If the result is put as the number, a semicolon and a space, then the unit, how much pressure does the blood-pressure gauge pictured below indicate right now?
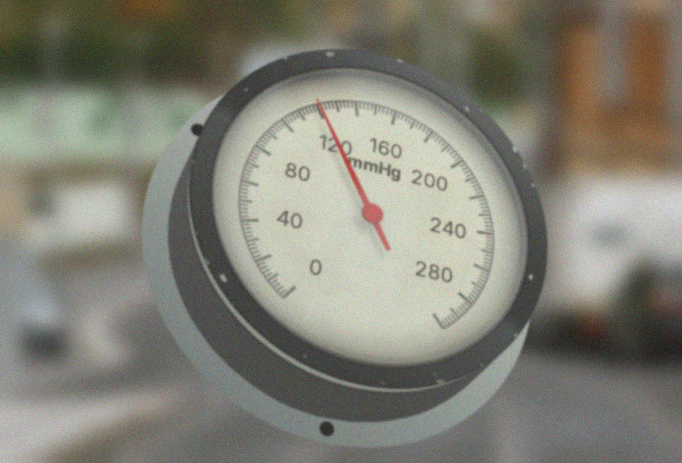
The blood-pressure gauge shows 120; mmHg
